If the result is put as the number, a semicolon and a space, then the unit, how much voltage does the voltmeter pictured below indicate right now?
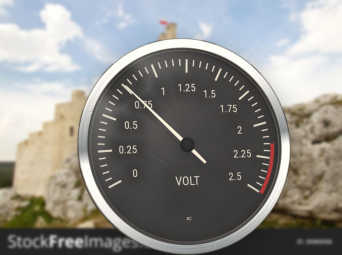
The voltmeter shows 0.75; V
